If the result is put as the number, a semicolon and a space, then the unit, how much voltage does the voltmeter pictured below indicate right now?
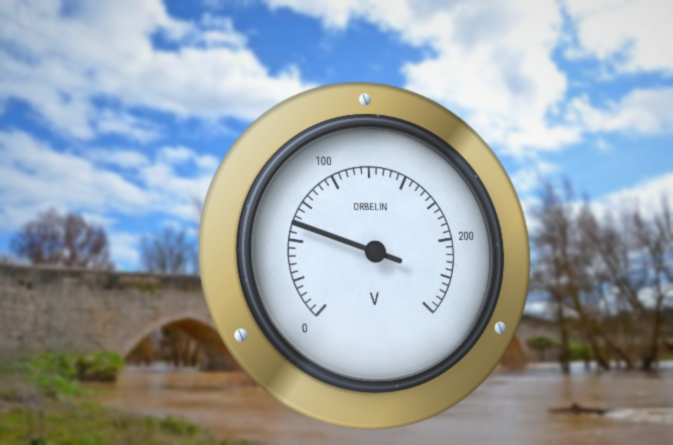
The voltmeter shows 60; V
